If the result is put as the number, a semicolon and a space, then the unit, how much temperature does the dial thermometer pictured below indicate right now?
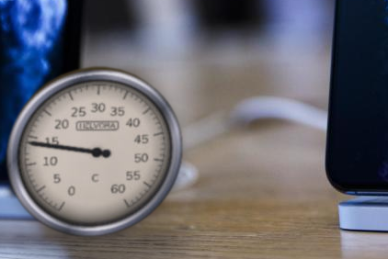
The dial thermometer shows 14; °C
